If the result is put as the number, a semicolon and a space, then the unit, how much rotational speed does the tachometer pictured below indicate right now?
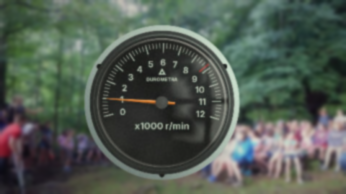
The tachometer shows 1000; rpm
